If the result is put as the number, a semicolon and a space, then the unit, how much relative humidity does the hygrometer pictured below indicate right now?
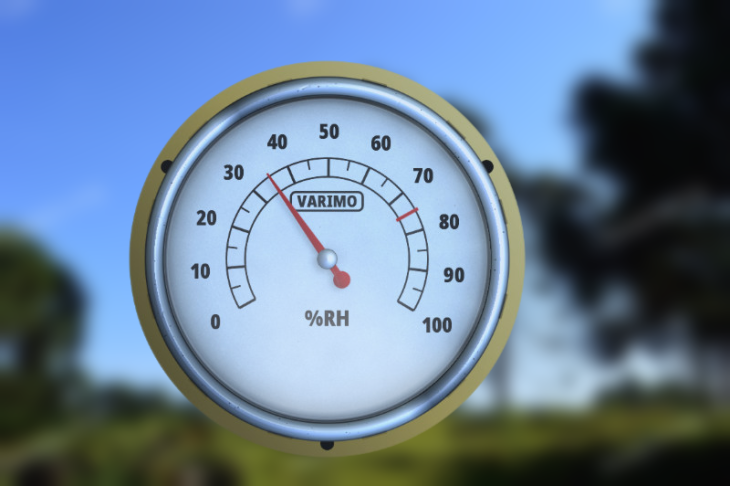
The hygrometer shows 35; %
